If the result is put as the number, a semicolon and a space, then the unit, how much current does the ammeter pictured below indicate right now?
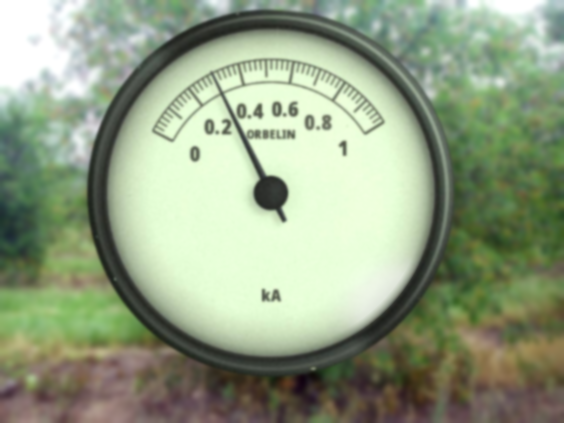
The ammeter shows 0.3; kA
